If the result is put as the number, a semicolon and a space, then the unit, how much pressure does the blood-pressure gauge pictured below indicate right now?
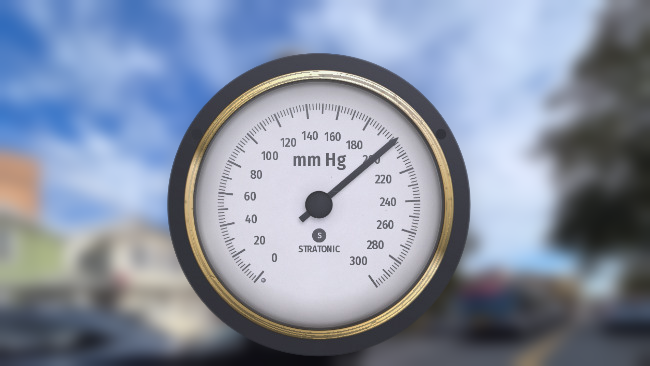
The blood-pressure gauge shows 200; mmHg
